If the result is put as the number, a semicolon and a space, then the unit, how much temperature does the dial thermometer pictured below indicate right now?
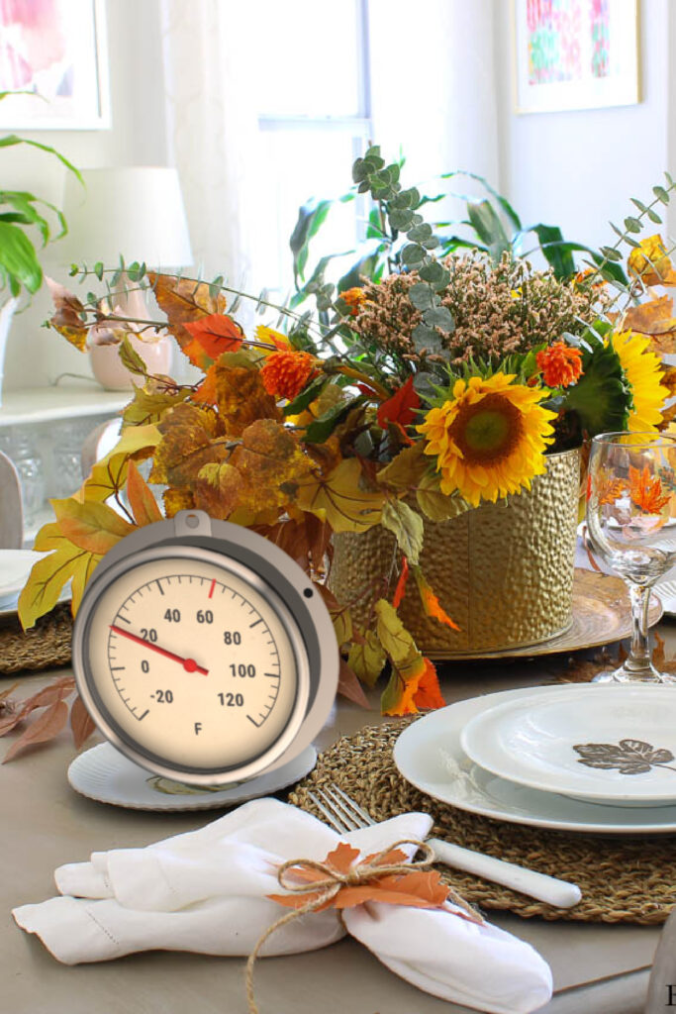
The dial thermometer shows 16; °F
